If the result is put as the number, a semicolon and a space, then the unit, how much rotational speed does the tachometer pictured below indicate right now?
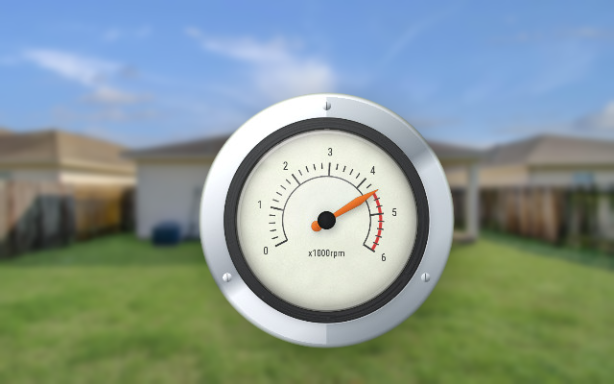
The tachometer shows 4400; rpm
